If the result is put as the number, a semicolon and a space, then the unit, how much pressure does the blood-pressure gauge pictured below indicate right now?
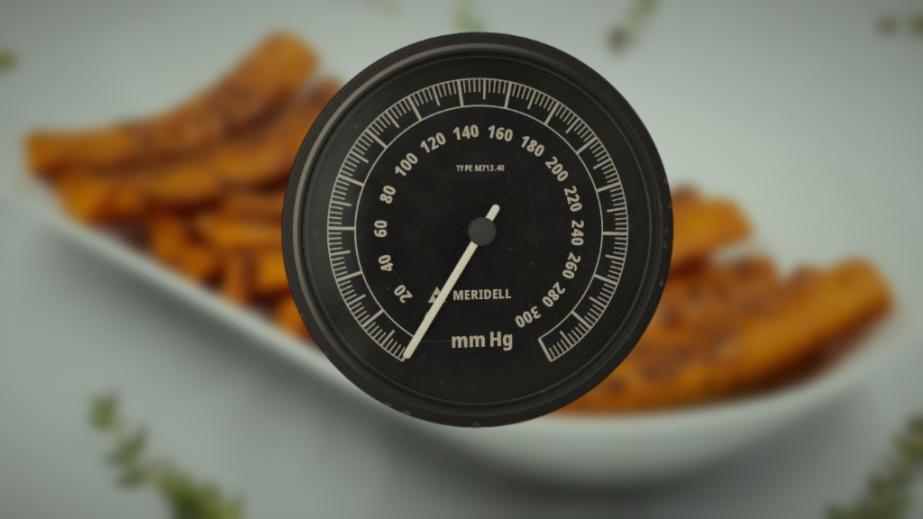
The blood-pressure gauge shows 0; mmHg
